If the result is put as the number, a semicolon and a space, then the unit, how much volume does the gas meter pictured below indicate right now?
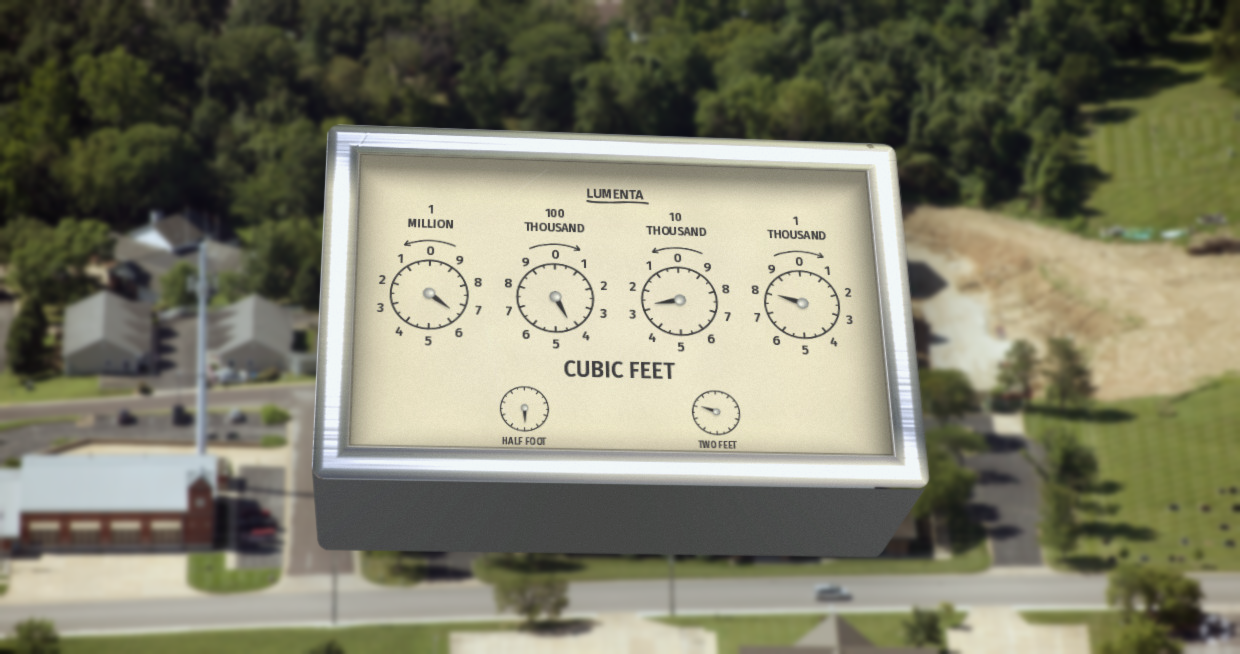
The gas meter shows 642800; ft³
